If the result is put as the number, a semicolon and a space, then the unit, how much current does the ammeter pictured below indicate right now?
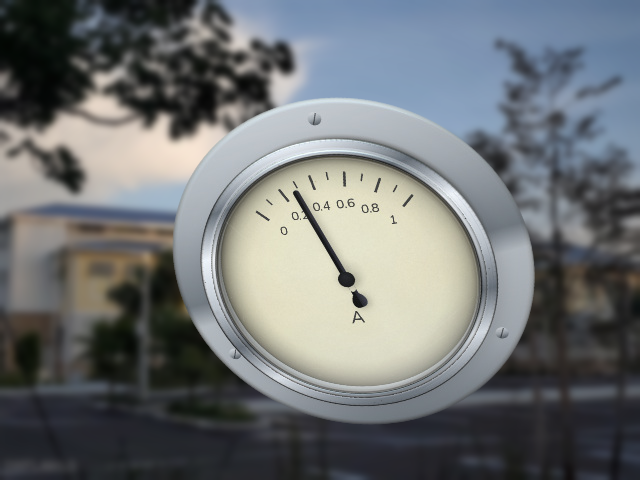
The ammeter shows 0.3; A
